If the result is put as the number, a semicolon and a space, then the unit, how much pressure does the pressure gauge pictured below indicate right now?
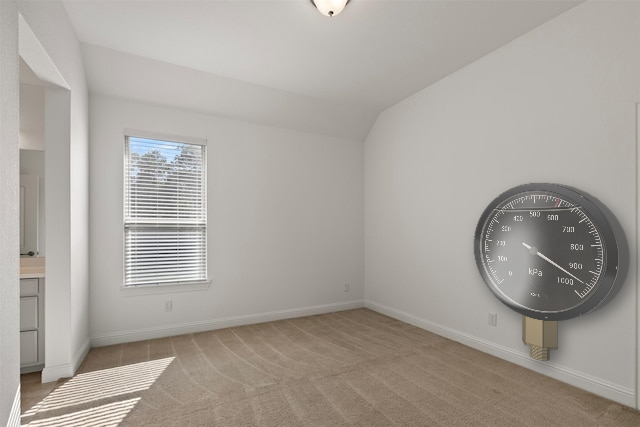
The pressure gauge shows 950; kPa
